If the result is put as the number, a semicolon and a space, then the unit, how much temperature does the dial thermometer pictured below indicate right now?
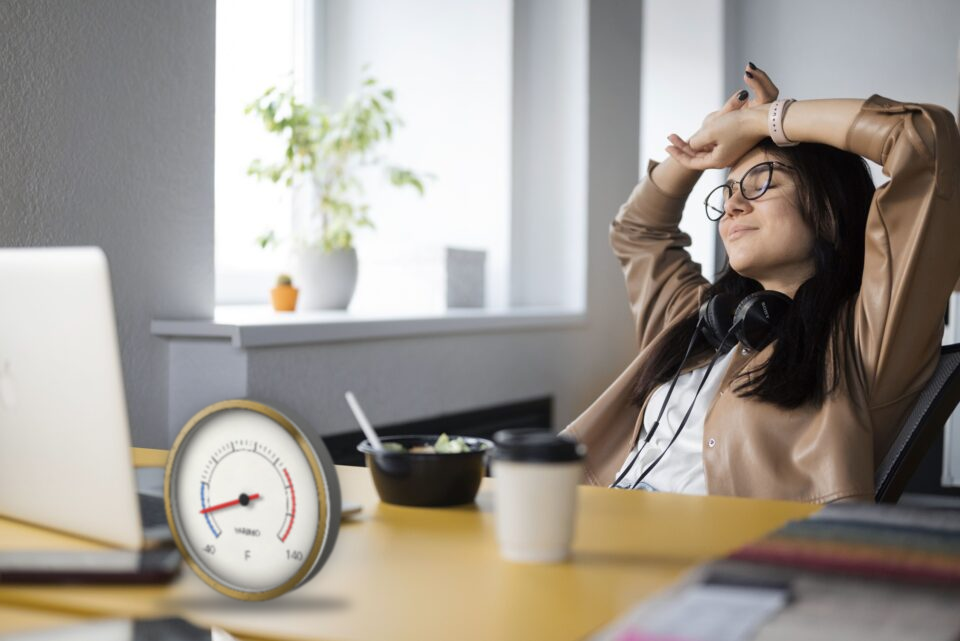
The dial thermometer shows -20; °F
